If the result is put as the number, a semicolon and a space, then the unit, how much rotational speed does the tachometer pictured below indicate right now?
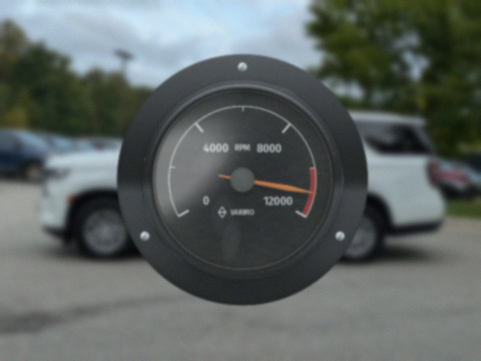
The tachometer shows 11000; rpm
